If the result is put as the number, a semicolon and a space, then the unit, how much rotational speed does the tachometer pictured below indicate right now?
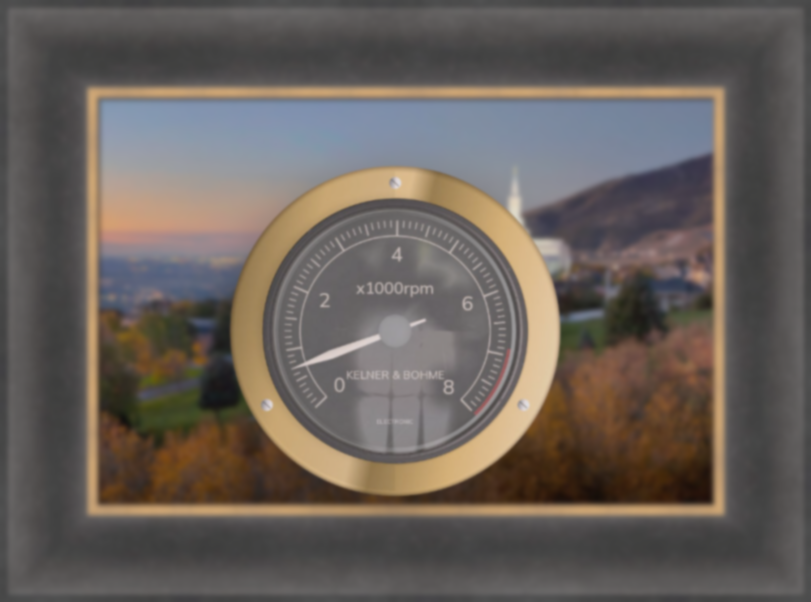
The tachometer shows 700; rpm
